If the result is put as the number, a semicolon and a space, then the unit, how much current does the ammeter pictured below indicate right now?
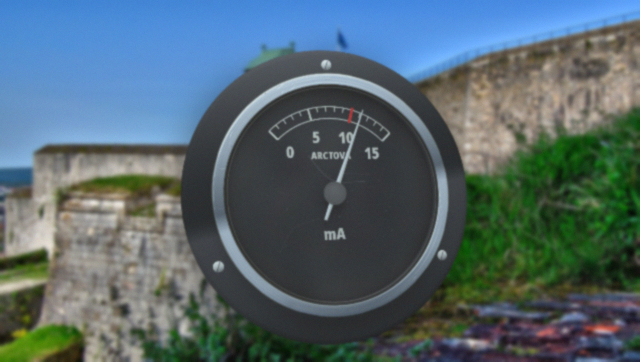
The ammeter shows 11; mA
